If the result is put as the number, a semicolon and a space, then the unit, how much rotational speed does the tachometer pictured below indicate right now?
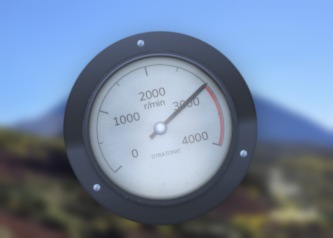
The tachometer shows 3000; rpm
